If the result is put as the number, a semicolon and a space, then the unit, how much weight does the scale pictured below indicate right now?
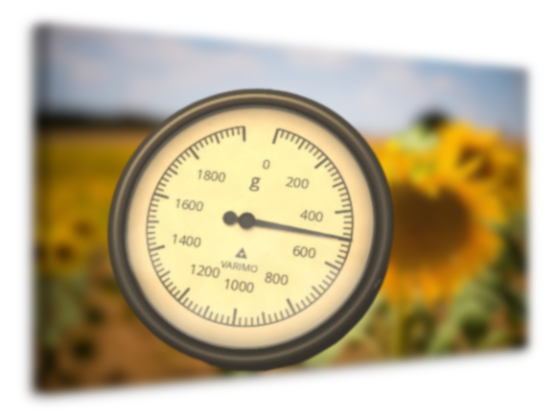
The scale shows 500; g
